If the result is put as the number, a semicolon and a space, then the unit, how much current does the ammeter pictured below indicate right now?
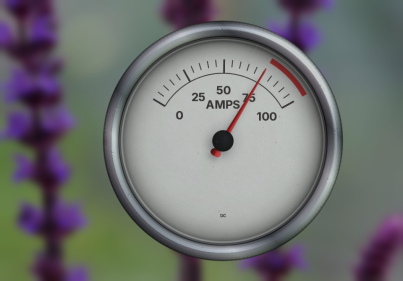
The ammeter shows 75; A
